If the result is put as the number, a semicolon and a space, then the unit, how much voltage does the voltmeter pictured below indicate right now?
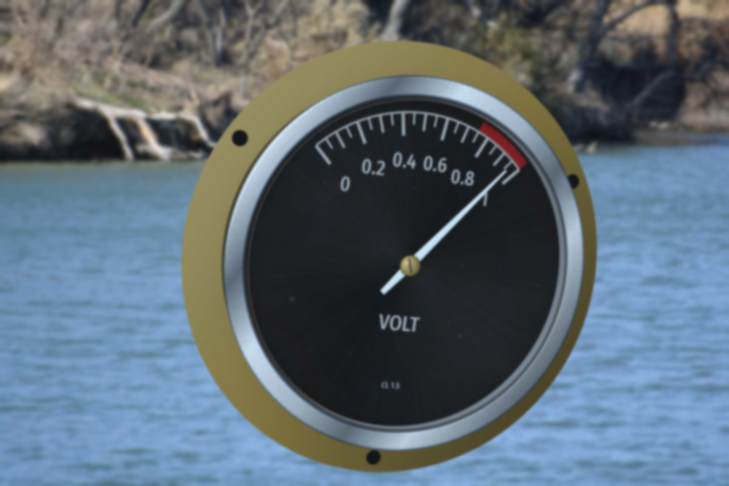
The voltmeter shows 0.95; V
